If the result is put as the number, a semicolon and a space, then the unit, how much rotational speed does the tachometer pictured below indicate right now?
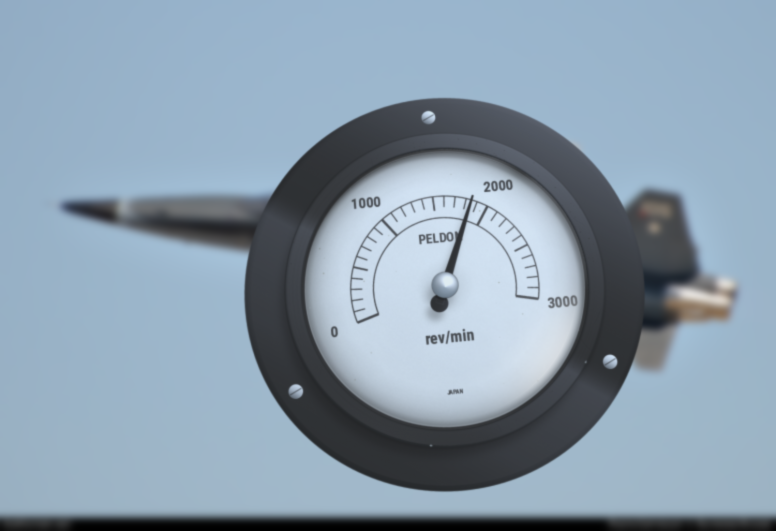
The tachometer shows 1850; rpm
